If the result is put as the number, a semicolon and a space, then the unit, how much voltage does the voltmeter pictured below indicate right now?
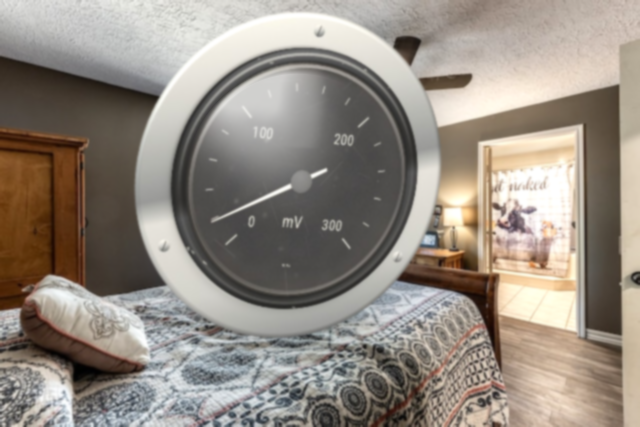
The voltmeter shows 20; mV
